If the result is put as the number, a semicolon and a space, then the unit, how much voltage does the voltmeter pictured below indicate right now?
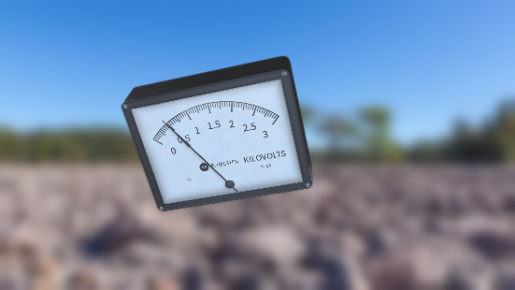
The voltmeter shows 0.5; kV
